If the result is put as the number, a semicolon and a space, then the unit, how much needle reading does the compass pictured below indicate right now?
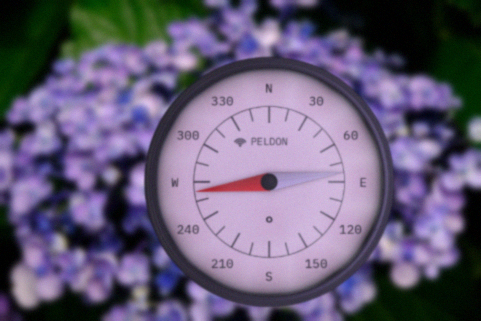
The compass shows 262.5; °
